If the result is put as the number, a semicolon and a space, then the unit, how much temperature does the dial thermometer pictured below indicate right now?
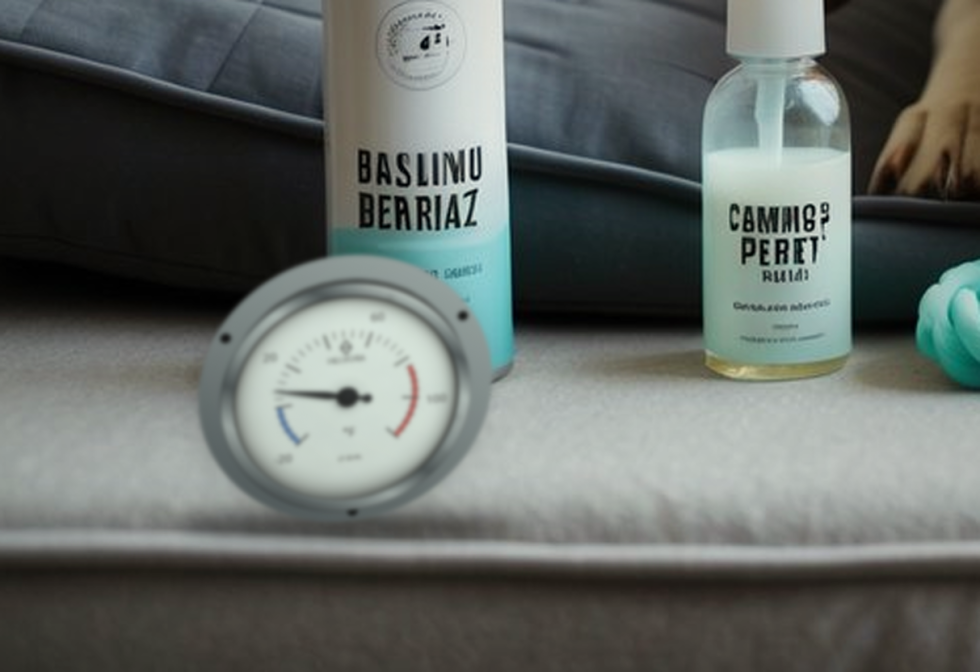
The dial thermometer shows 8; °F
